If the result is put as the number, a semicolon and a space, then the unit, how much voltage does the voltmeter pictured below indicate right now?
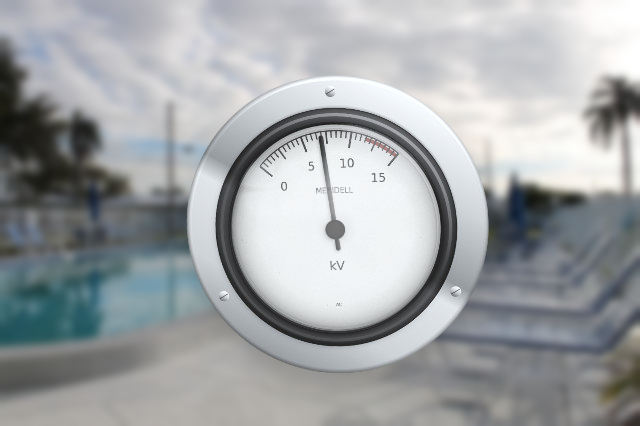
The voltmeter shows 7; kV
